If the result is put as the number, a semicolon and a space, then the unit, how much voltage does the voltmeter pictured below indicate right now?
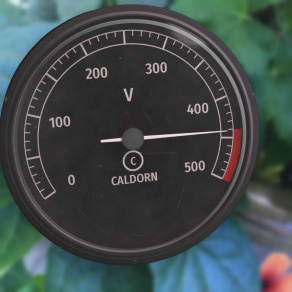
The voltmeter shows 440; V
